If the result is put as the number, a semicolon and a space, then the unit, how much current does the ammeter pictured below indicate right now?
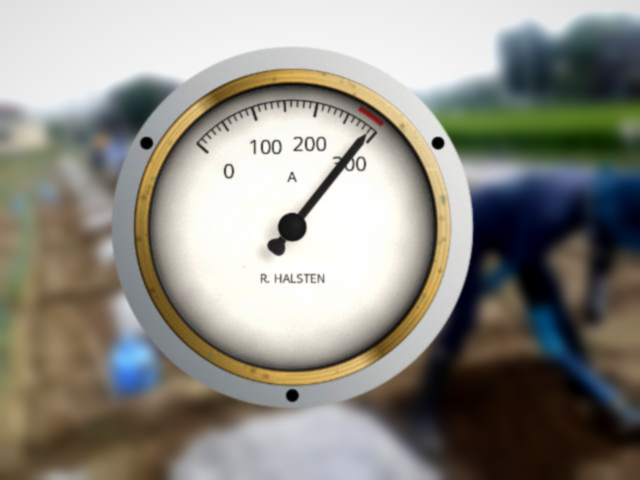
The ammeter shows 290; A
